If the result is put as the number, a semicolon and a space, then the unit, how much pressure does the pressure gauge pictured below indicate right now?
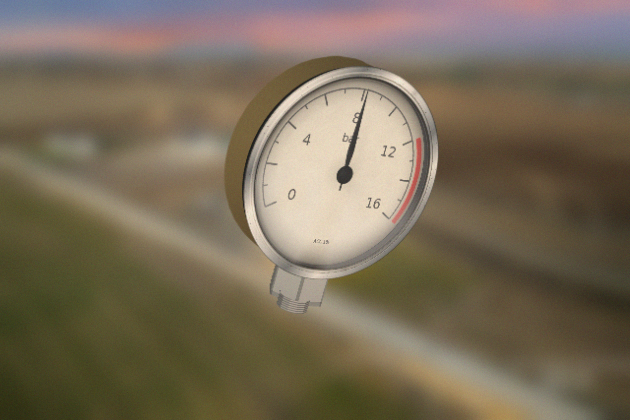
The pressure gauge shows 8; bar
